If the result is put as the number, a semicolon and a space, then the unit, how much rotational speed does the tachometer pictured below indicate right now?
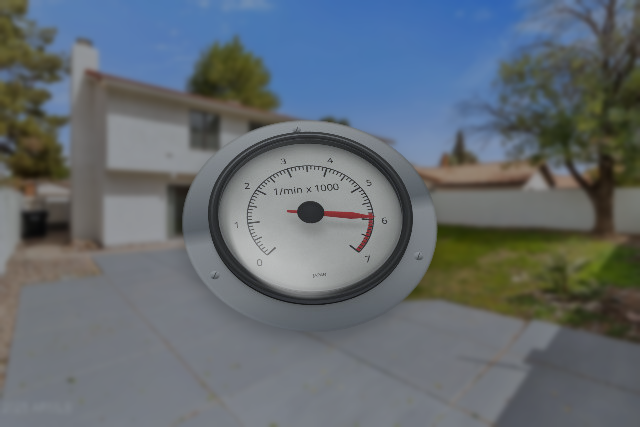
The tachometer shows 6000; rpm
